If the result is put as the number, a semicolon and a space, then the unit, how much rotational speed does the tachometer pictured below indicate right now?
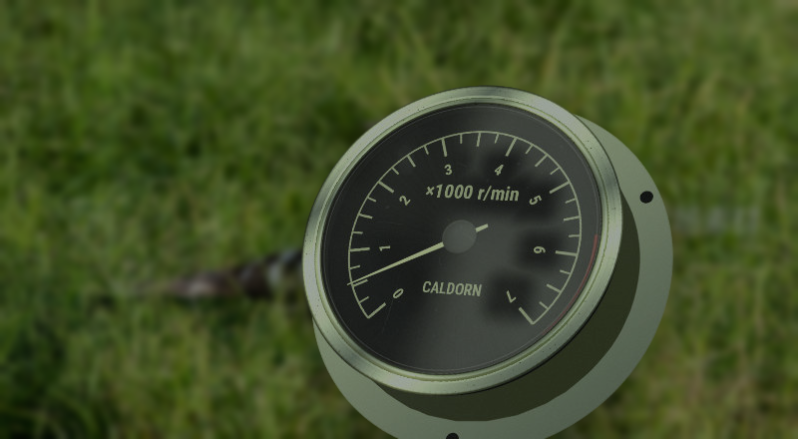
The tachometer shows 500; rpm
